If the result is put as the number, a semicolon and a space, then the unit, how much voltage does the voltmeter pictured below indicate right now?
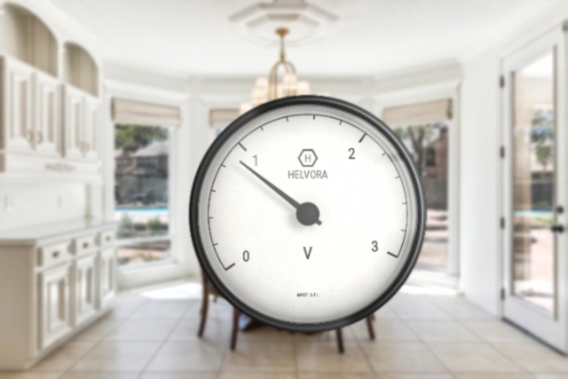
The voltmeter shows 0.9; V
